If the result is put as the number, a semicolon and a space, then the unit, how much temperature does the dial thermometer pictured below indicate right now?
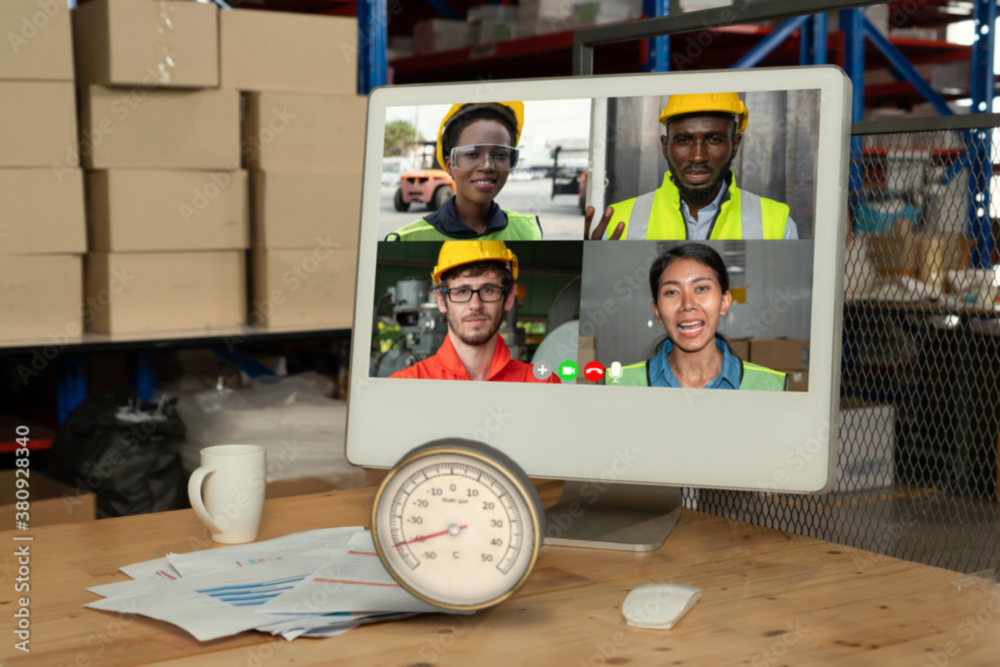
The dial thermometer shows -40; °C
